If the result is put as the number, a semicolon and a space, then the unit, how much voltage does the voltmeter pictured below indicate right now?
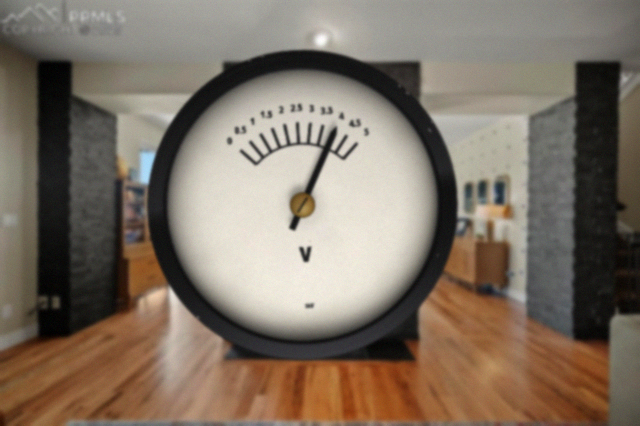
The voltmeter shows 4; V
